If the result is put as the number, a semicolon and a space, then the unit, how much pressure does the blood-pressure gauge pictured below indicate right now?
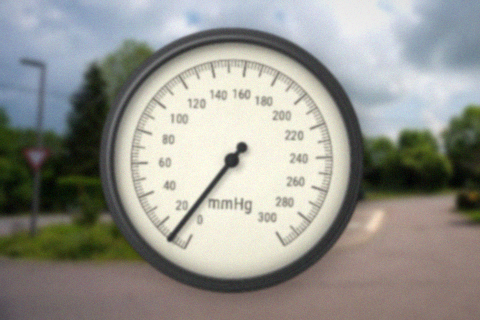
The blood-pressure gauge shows 10; mmHg
